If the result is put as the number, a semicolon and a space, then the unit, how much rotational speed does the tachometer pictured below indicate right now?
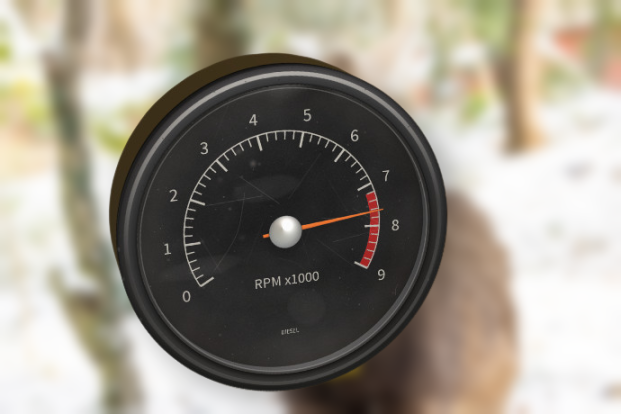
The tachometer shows 7600; rpm
